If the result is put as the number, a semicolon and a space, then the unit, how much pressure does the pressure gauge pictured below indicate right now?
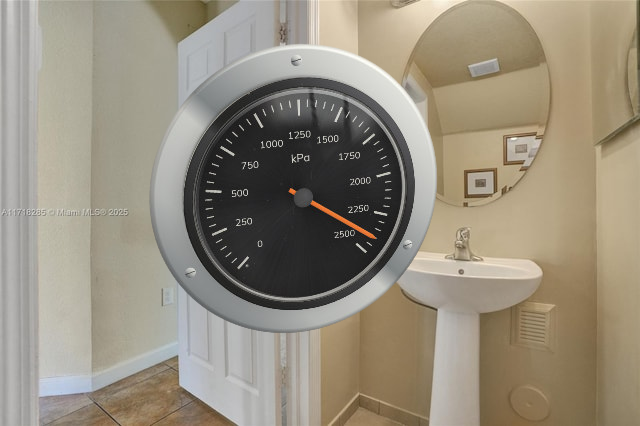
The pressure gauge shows 2400; kPa
